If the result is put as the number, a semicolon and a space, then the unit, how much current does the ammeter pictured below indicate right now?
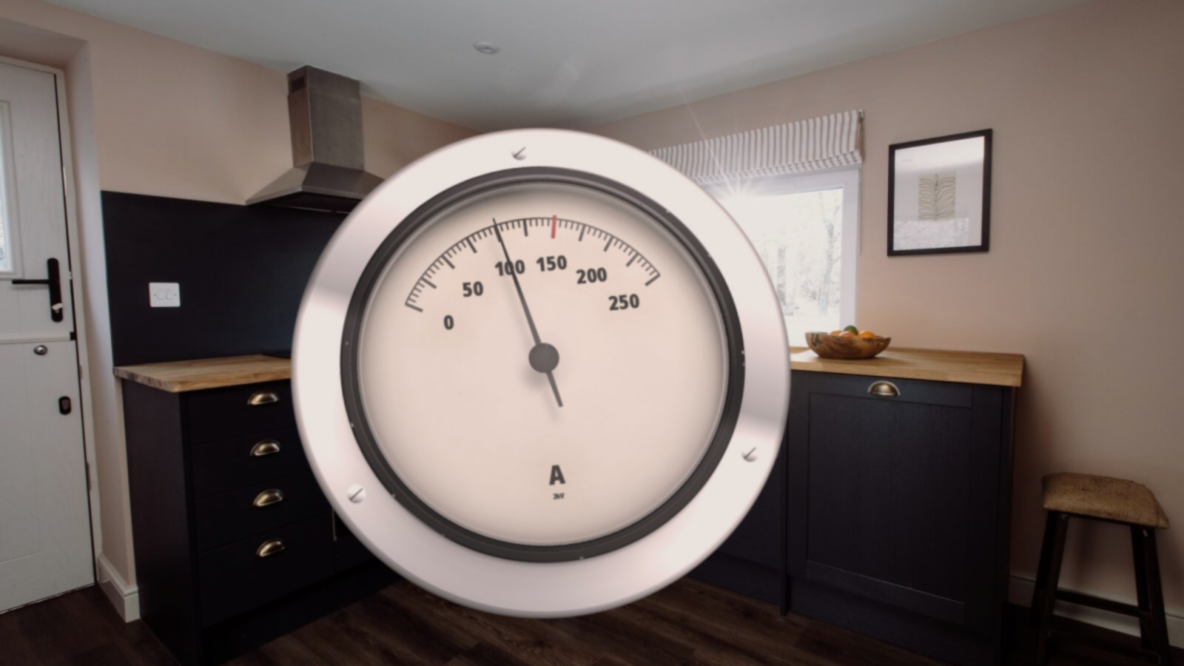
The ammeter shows 100; A
